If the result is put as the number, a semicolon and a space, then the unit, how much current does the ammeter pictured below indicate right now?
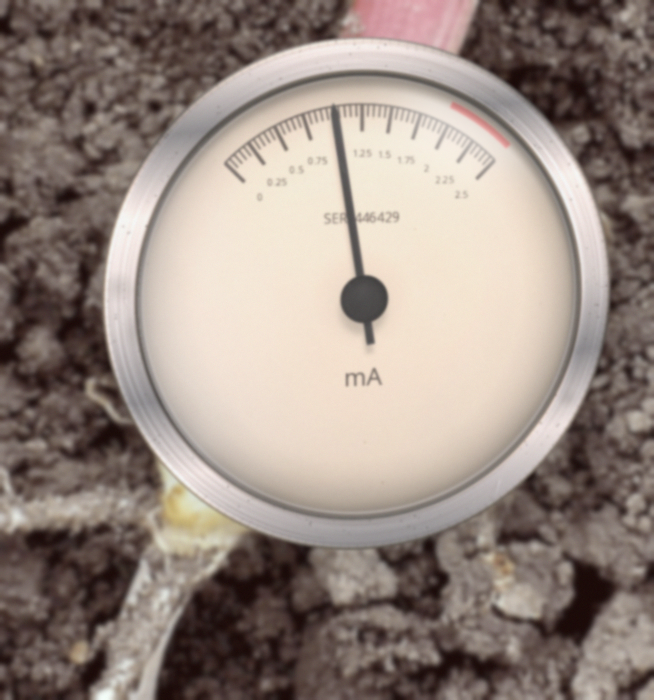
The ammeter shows 1; mA
